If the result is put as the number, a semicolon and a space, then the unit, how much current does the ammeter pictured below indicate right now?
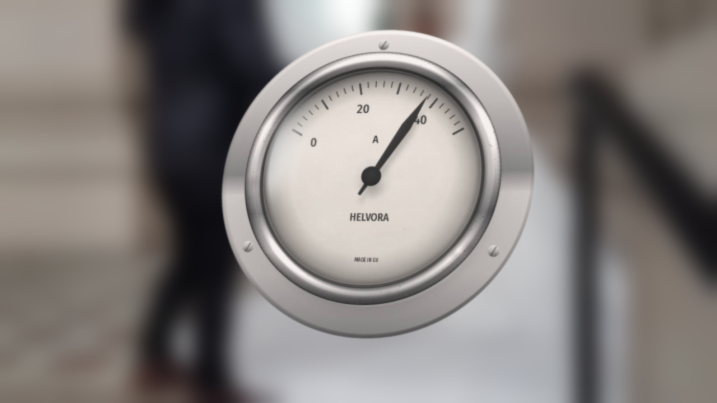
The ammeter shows 38; A
